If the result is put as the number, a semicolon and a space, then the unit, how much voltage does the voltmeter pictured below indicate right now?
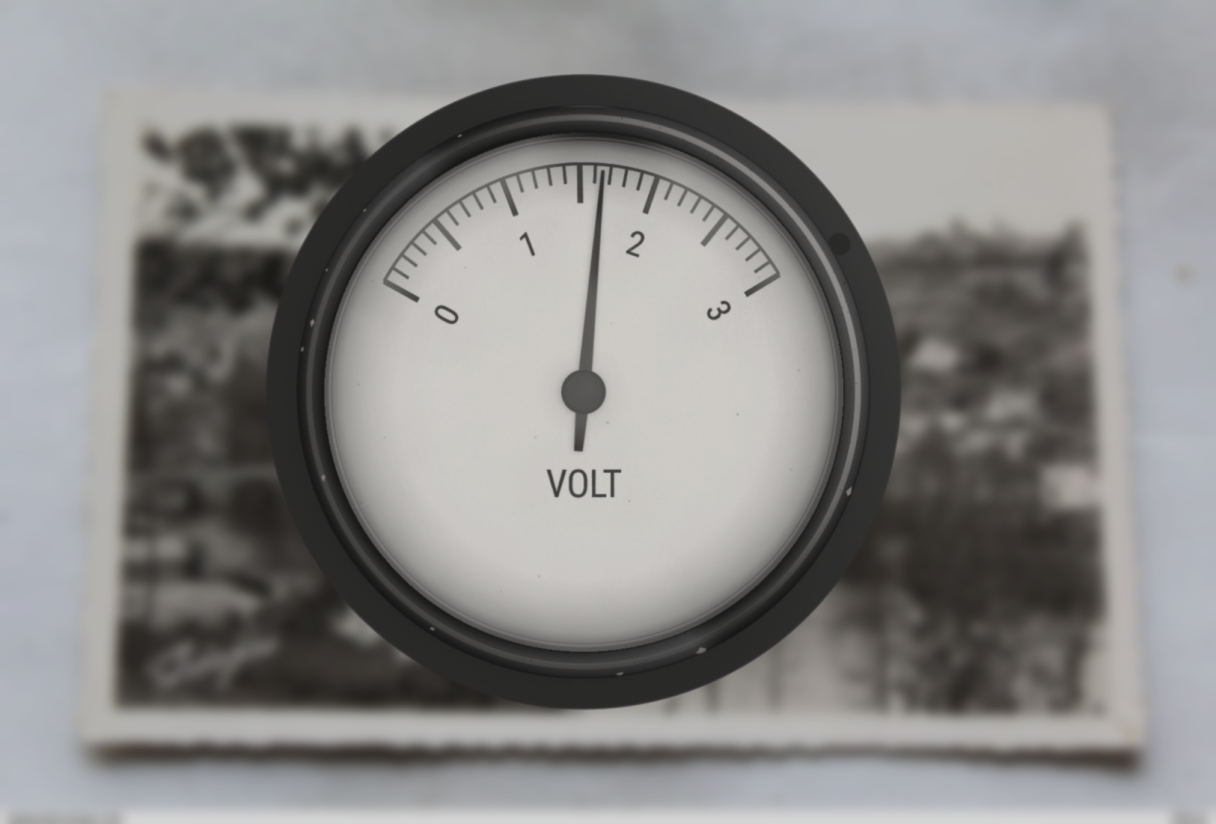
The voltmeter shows 1.65; V
